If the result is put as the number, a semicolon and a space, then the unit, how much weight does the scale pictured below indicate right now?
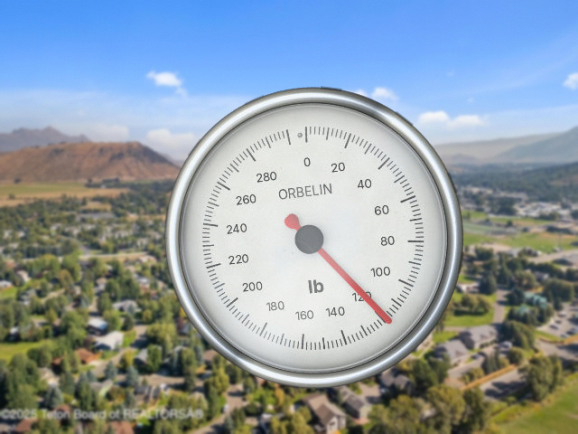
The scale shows 118; lb
